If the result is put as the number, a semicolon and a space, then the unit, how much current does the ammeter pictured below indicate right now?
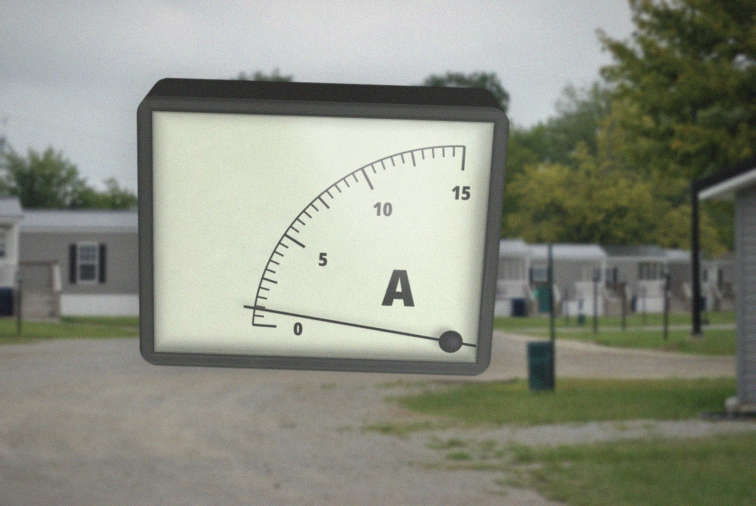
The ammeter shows 1; A
